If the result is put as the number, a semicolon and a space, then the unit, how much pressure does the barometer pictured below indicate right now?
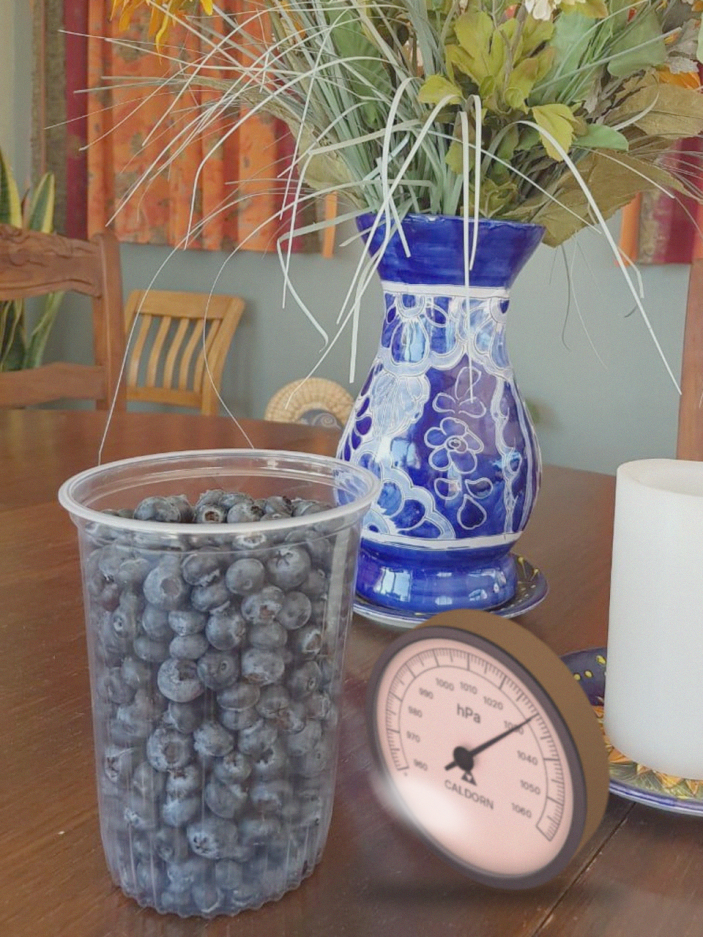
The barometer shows 1030; hPa
